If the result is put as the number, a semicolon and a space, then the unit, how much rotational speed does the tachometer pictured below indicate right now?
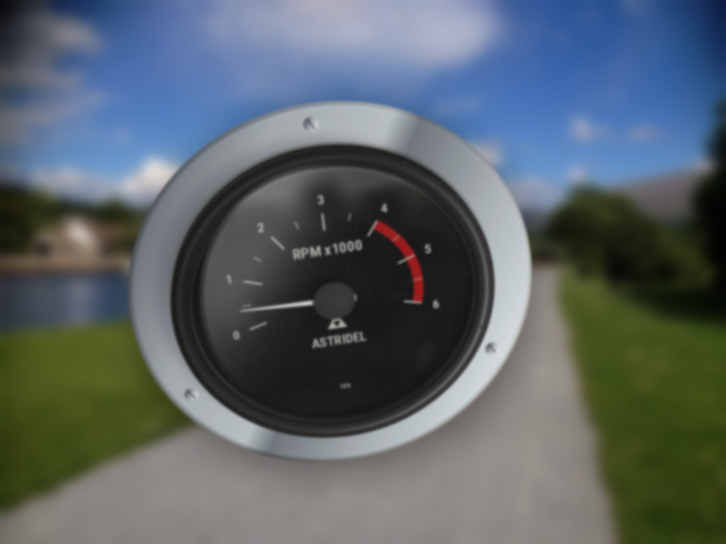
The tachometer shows 500; rpm
